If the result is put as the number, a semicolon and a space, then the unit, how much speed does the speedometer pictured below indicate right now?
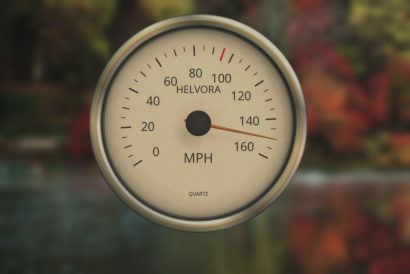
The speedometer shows 150; mph
